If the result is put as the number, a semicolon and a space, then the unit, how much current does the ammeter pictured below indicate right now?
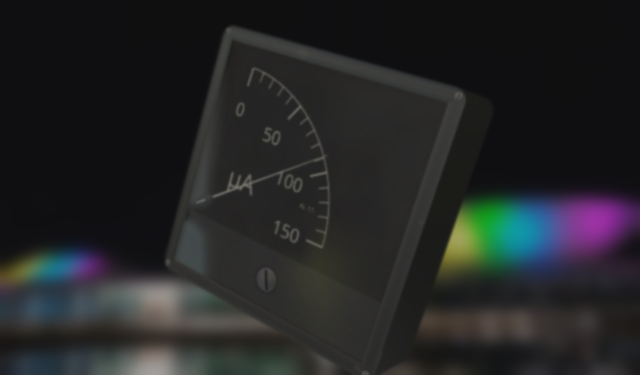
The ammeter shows 90; µA
